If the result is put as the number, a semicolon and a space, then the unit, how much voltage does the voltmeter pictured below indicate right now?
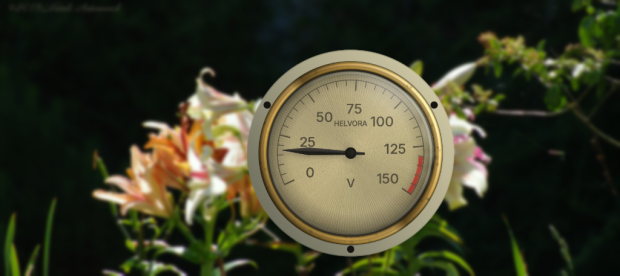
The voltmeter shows 17.5; V
